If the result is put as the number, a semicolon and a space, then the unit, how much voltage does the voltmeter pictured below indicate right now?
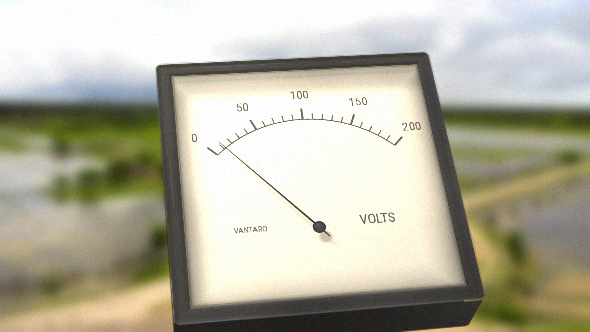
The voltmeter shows 10; V
